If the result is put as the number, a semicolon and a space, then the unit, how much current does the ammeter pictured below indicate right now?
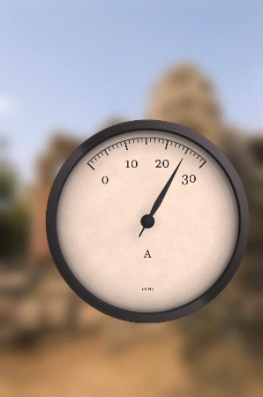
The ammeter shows 25; A
